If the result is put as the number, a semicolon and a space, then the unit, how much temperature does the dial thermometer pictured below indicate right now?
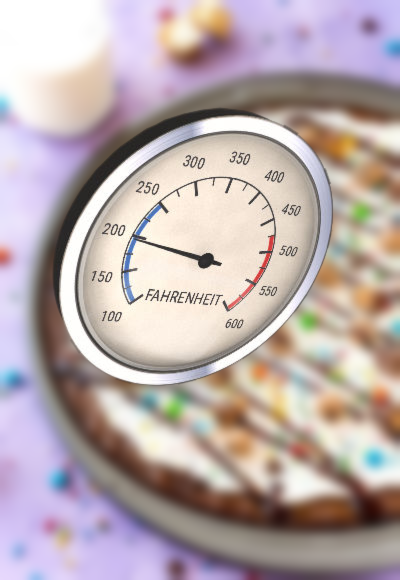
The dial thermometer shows 200; °F
